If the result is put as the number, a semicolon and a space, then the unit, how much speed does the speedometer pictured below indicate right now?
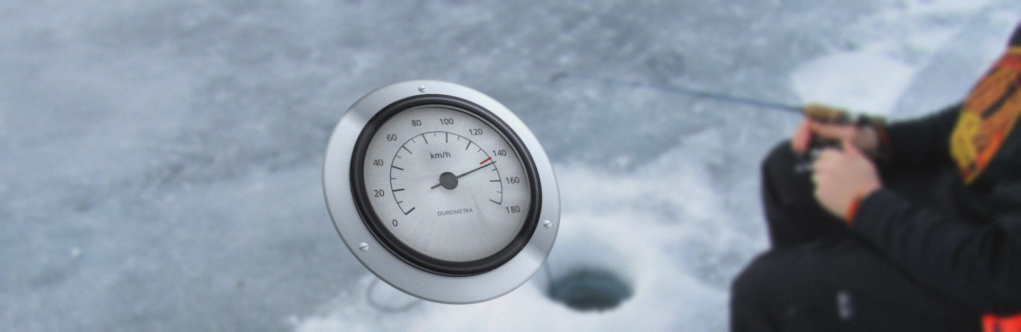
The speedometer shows 145; km/h
